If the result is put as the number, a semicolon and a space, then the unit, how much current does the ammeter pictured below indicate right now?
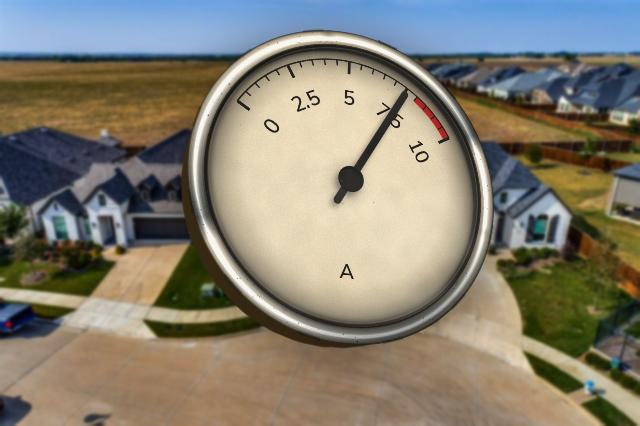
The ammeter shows 7.5; A
